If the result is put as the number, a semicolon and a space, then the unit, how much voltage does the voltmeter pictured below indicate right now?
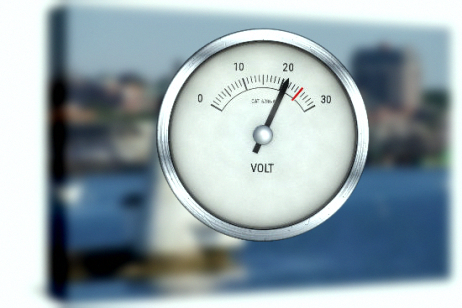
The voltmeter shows 21; V
